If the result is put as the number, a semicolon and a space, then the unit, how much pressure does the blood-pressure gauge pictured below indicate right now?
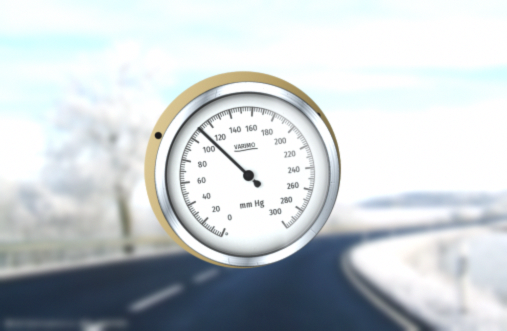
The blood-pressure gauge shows 110; mmHg
